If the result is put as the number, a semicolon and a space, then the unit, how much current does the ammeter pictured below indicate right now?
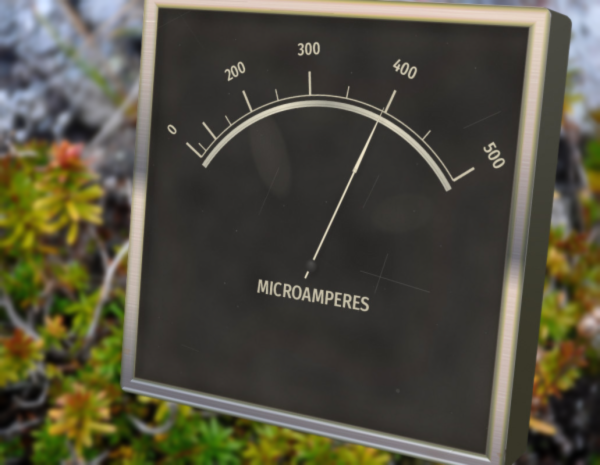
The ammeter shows 400; µA
